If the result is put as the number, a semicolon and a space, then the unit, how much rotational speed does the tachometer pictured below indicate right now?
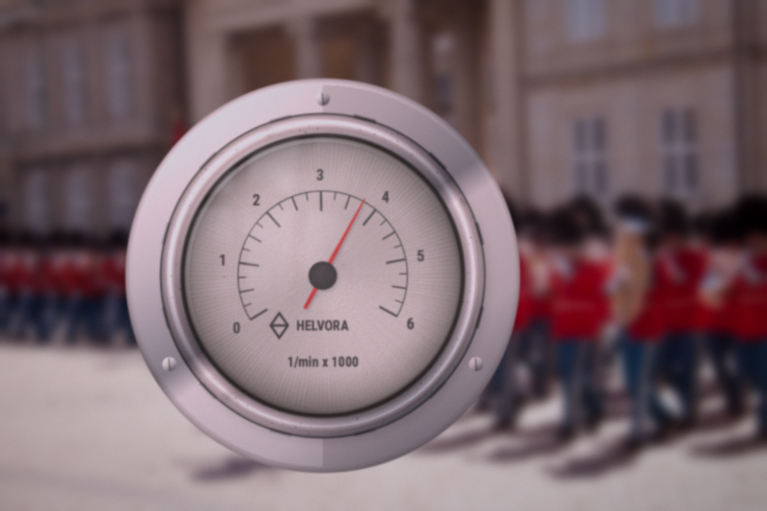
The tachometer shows 3750; rpm
